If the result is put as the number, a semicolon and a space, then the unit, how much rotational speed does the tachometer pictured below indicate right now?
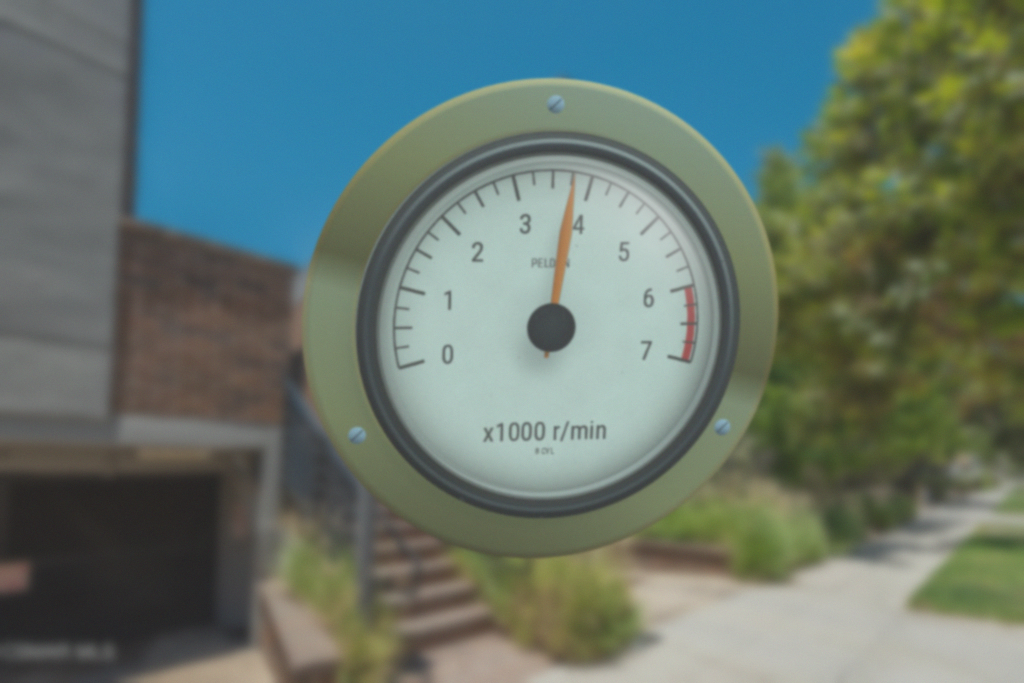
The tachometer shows 3750; rpm
